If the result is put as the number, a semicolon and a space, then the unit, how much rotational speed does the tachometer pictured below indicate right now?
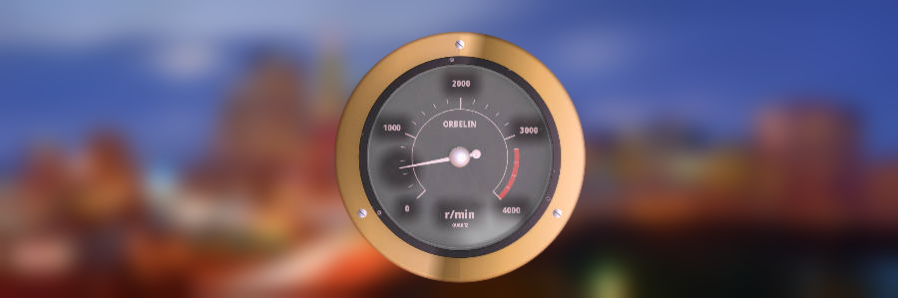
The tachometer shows 500; rpm
